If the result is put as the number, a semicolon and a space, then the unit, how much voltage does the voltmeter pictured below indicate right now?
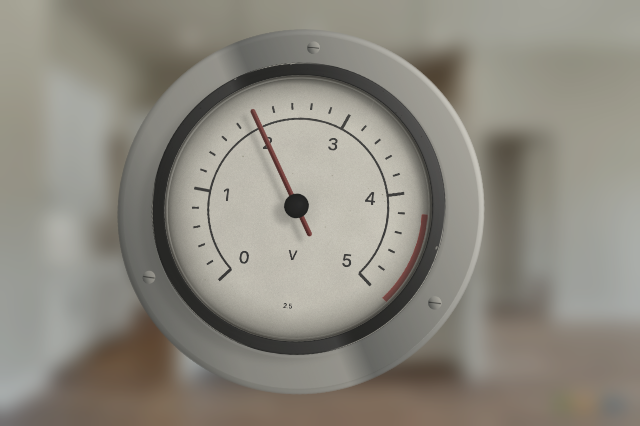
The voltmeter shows 2; V
